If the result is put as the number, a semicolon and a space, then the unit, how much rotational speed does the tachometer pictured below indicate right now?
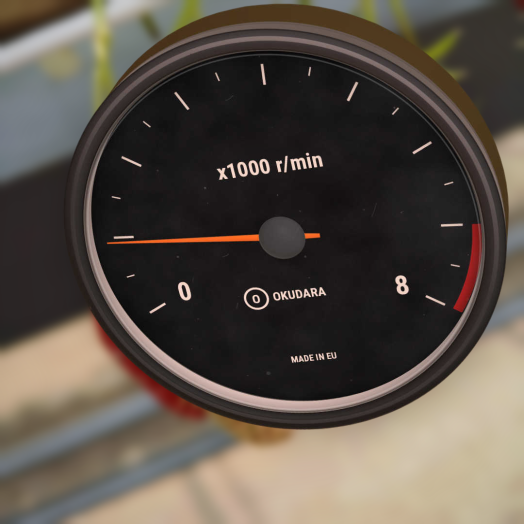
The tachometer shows 1000; rpm
